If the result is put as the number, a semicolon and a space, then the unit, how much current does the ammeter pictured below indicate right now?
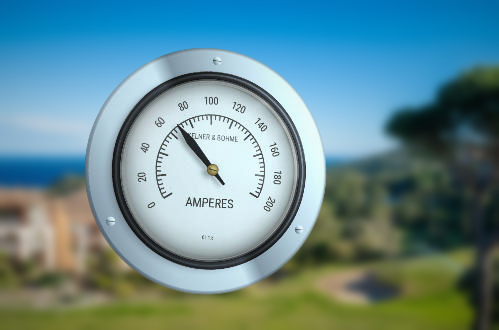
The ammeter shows 68; A
